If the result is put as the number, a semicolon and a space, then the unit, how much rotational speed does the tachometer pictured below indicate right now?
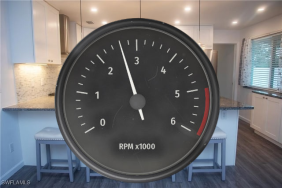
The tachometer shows 2600; rpm
